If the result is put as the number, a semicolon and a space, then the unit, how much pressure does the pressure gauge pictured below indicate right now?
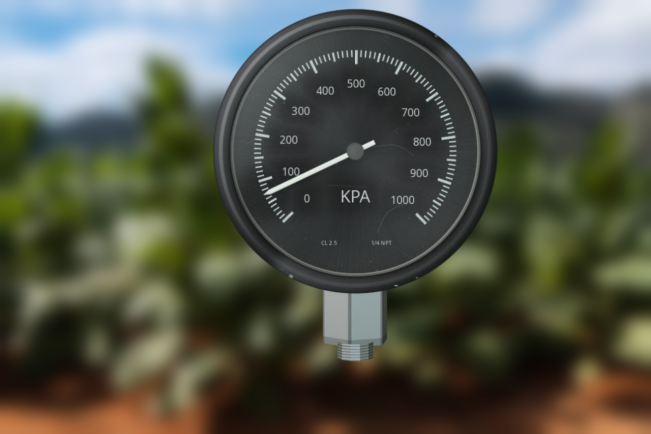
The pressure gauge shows 70; kPa
